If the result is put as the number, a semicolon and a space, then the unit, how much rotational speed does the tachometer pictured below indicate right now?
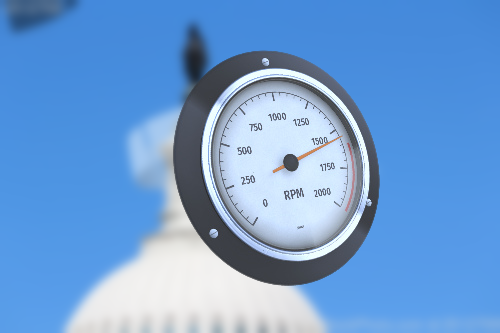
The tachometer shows 1550; rpm
